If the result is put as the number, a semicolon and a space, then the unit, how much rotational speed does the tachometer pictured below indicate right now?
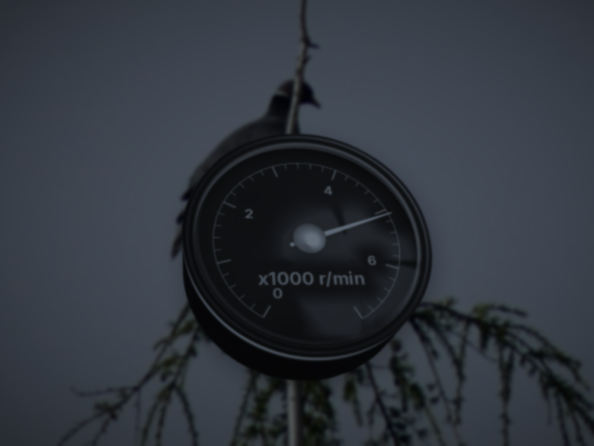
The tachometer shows 5100; rpm
